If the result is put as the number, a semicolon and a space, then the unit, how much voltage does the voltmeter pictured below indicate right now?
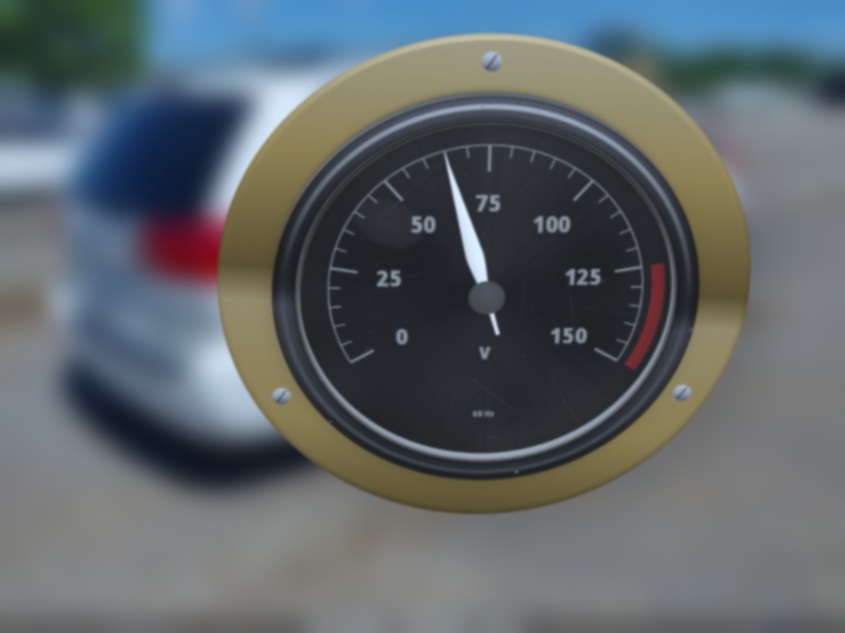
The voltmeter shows 65; V
